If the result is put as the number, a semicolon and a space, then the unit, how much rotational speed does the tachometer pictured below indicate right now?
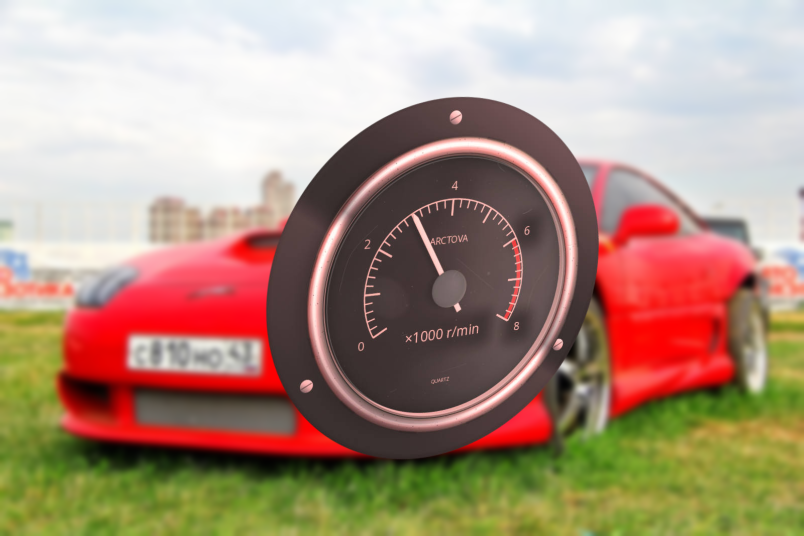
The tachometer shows 3000; rpm
